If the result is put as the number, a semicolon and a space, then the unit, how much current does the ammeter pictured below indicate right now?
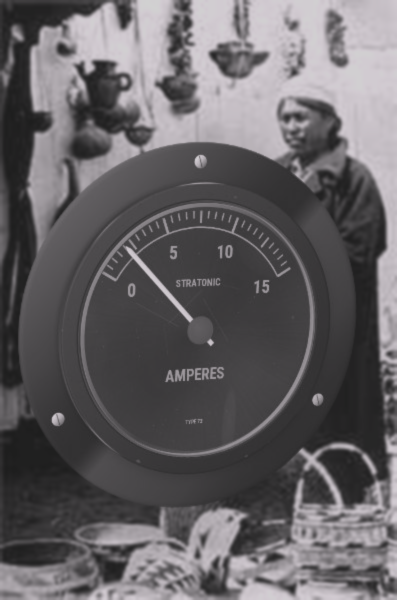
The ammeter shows 2; A
